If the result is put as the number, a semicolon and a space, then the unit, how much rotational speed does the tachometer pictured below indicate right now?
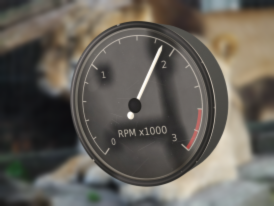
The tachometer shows 1900; rpm
